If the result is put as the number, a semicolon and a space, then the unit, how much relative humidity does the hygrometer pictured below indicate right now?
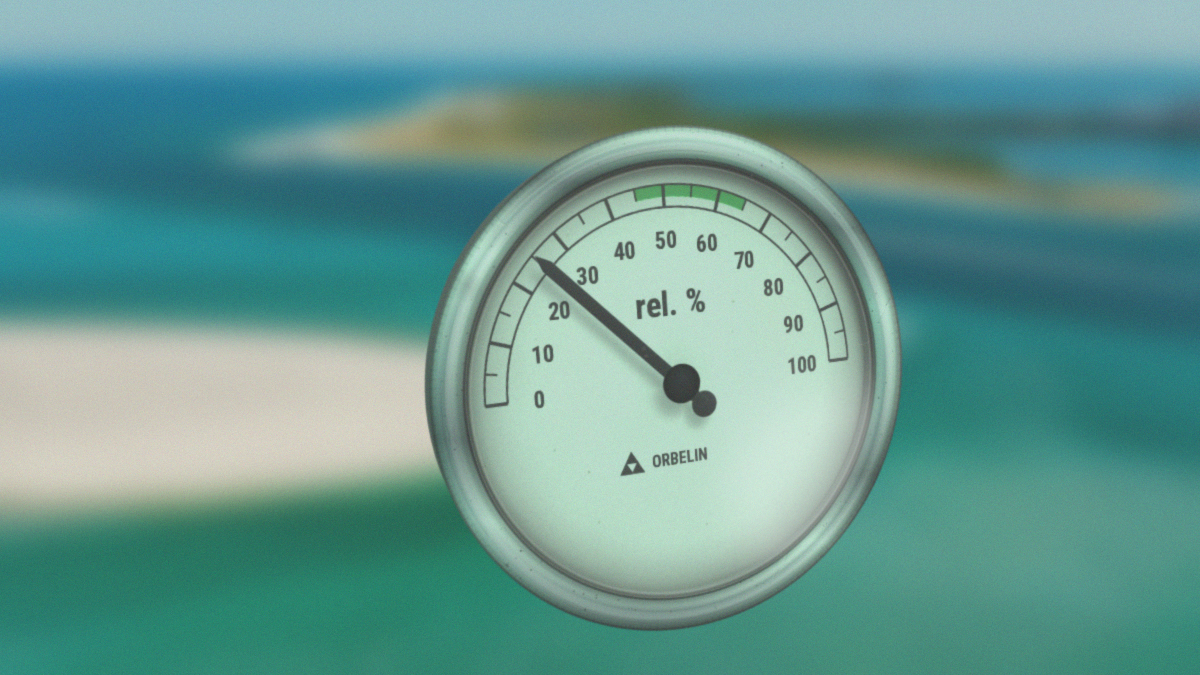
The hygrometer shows 25; %
